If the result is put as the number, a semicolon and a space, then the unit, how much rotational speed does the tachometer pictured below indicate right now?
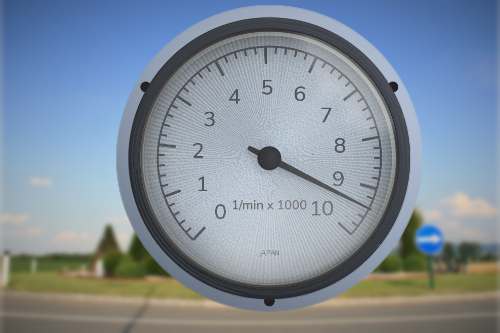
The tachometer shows 9400; rpm
